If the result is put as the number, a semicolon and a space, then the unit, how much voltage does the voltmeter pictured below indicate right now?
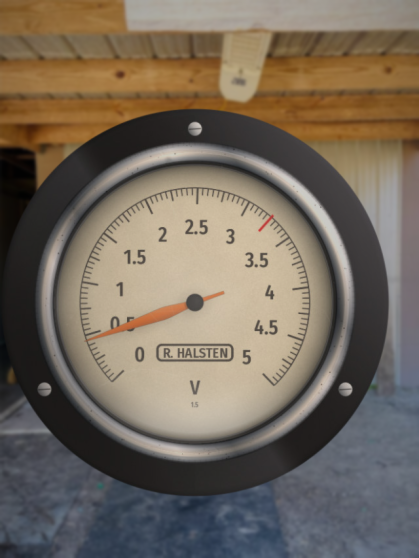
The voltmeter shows 0.45; V
